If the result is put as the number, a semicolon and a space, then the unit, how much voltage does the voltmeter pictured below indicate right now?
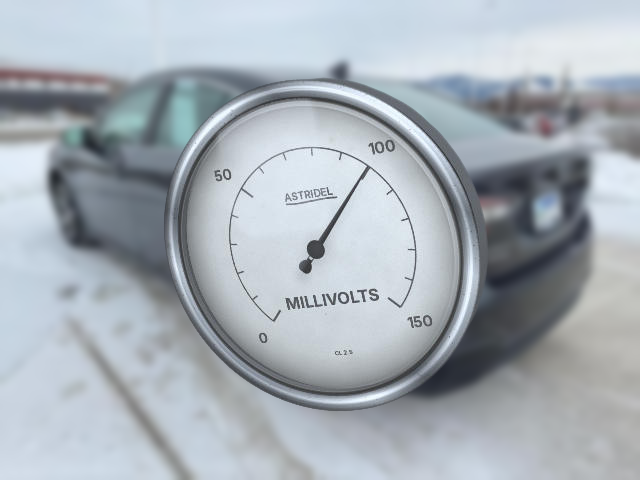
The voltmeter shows 100; mV
